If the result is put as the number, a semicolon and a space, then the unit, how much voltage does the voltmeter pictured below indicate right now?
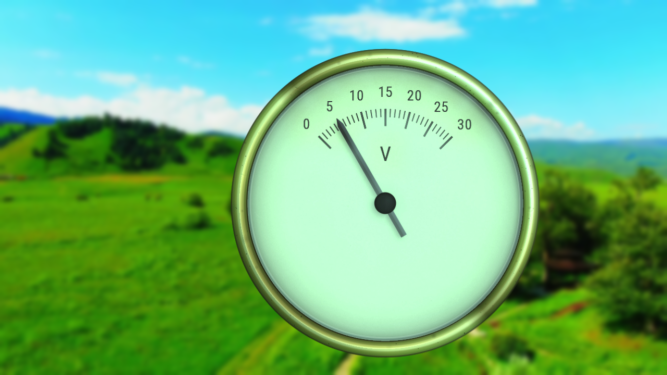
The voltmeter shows 5; V
